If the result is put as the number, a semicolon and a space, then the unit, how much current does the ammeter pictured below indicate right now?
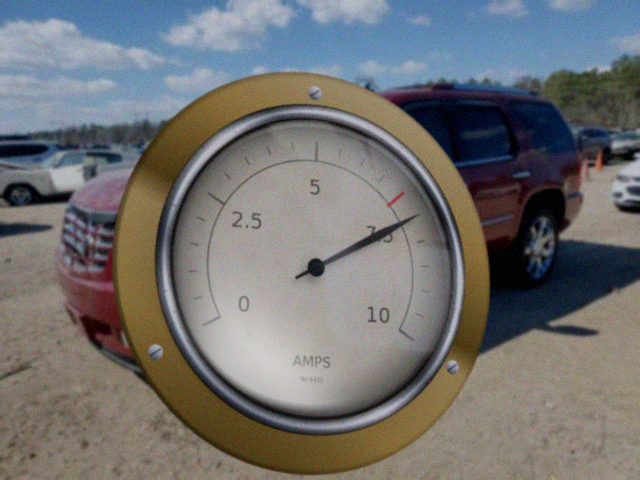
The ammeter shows 7.5; A
